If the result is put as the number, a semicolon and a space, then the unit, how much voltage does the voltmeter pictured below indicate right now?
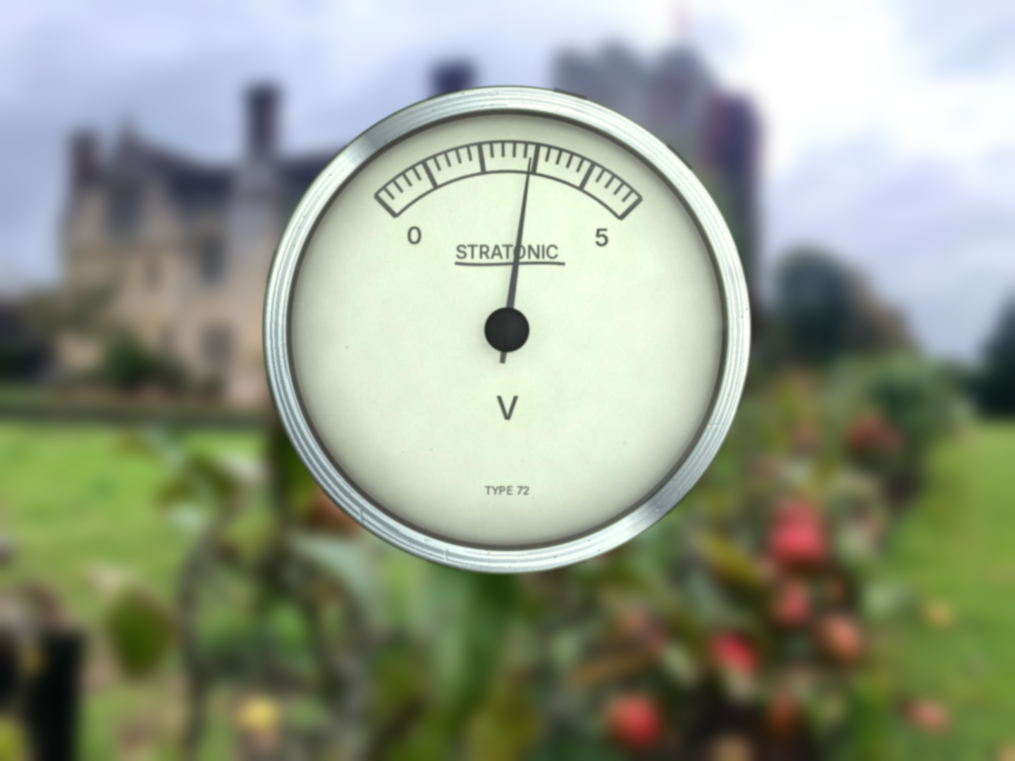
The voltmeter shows 2.9; V
